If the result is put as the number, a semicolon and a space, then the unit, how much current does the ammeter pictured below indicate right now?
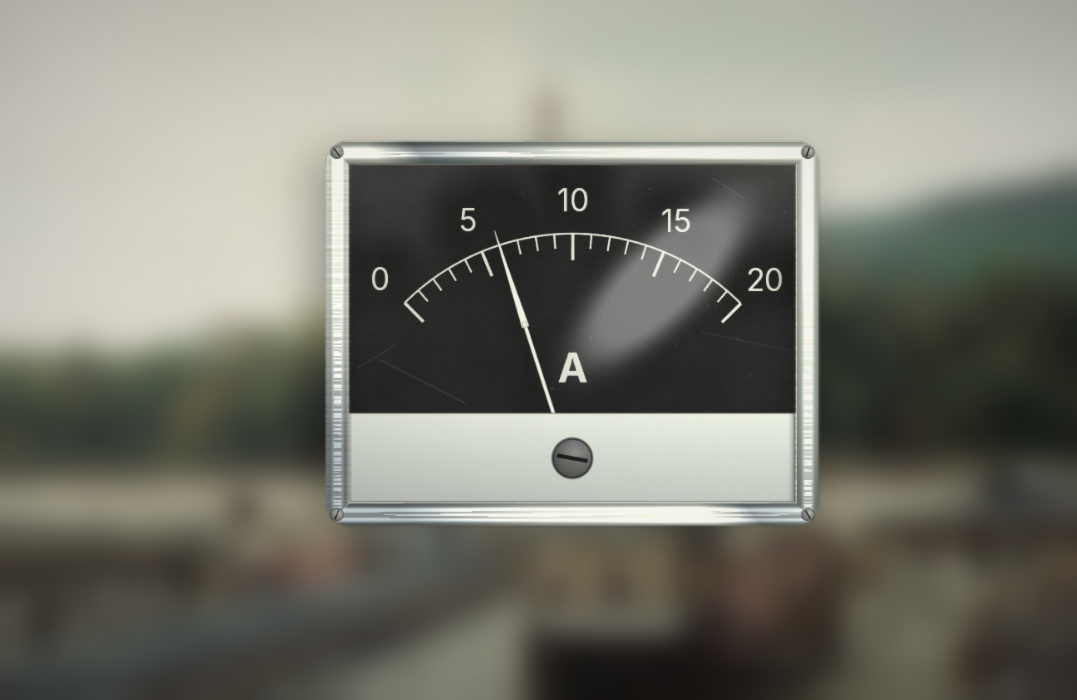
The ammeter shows 6; A
